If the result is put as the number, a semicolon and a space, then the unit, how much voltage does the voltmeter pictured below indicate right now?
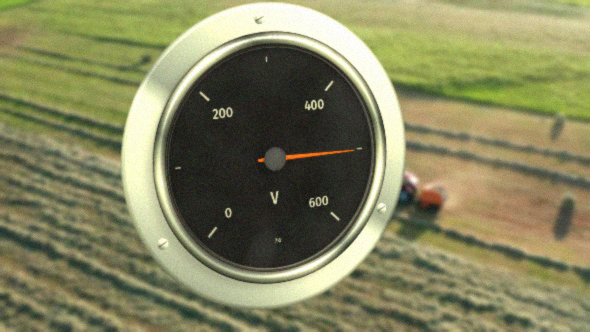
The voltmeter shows 500; V
